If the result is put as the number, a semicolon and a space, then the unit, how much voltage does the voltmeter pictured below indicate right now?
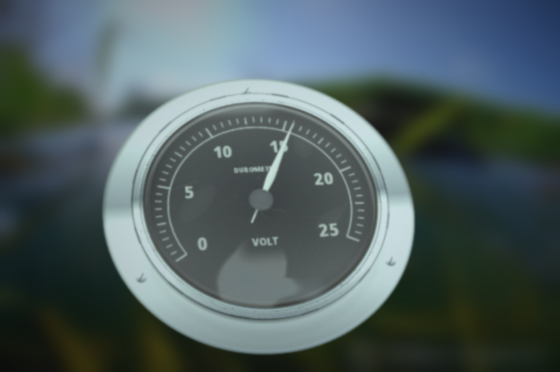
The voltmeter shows 15.5; V
